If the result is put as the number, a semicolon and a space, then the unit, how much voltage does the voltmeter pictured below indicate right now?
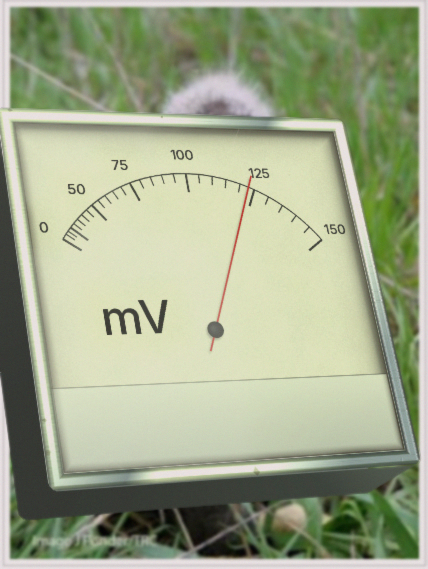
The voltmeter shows 122.5; mV
